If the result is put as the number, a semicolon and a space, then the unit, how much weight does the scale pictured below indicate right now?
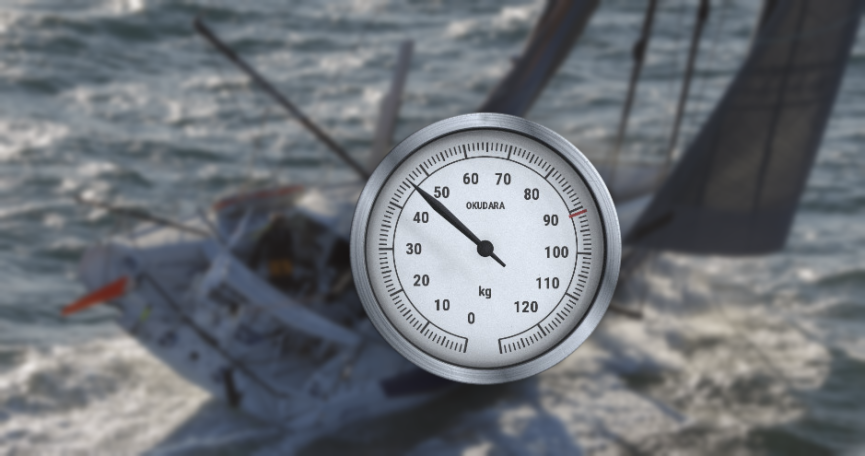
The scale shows 46; kg
